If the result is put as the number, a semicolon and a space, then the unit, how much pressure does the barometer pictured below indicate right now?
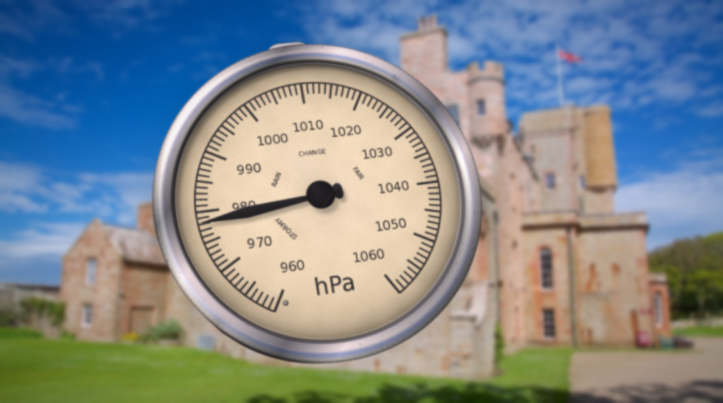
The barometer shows 978; hPa
